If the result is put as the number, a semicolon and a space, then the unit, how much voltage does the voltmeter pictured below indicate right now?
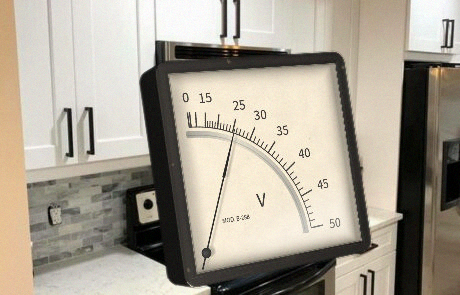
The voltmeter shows 25; V
